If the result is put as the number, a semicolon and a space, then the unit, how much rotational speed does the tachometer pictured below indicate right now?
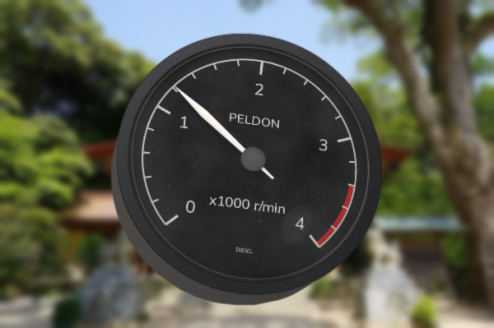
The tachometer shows 1200; rpm
